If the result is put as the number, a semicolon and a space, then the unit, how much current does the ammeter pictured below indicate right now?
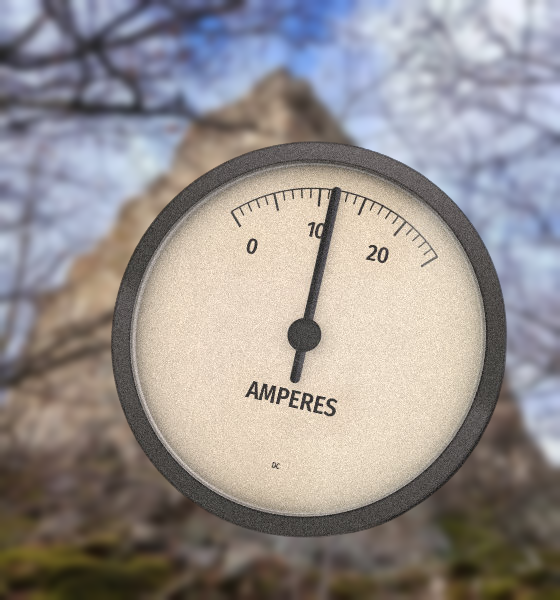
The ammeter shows 12; A
